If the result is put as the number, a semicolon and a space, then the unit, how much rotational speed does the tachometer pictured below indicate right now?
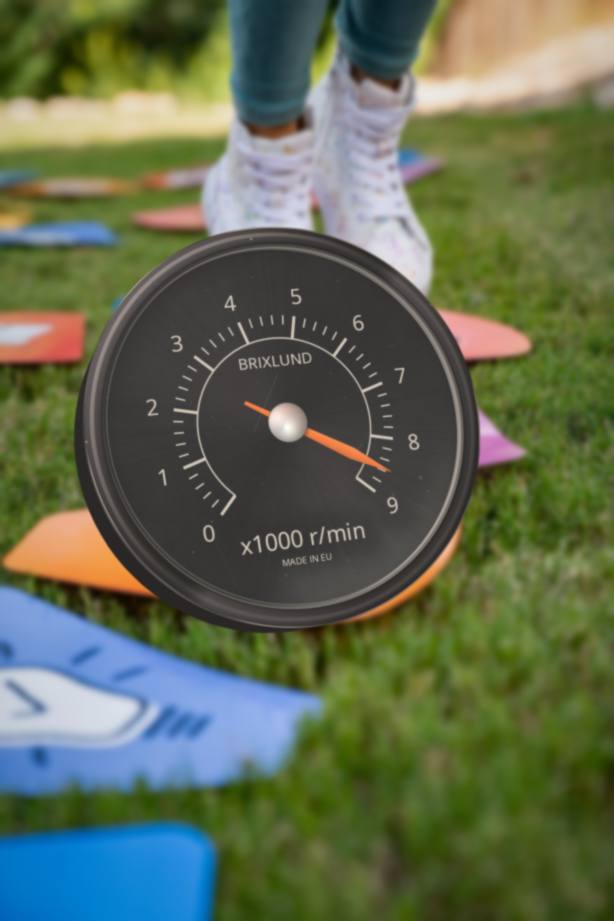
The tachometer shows 8600; rpm
